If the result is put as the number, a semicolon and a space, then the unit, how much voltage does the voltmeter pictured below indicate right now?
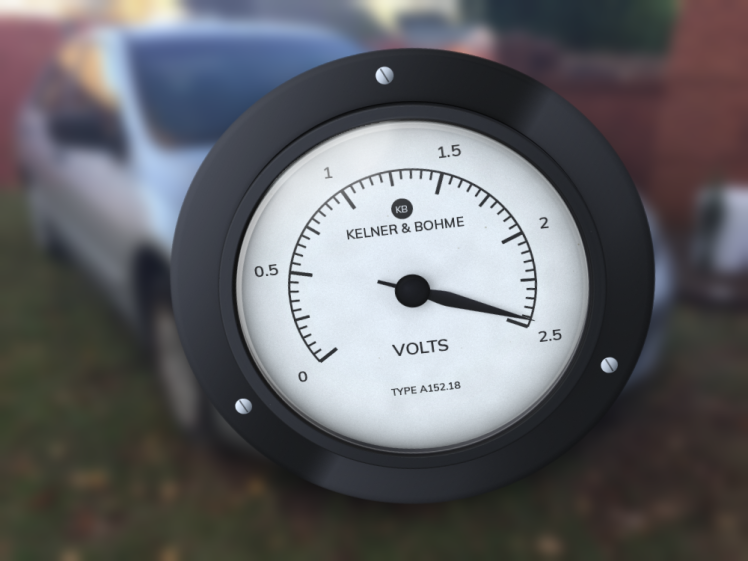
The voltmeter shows 2.45; V
